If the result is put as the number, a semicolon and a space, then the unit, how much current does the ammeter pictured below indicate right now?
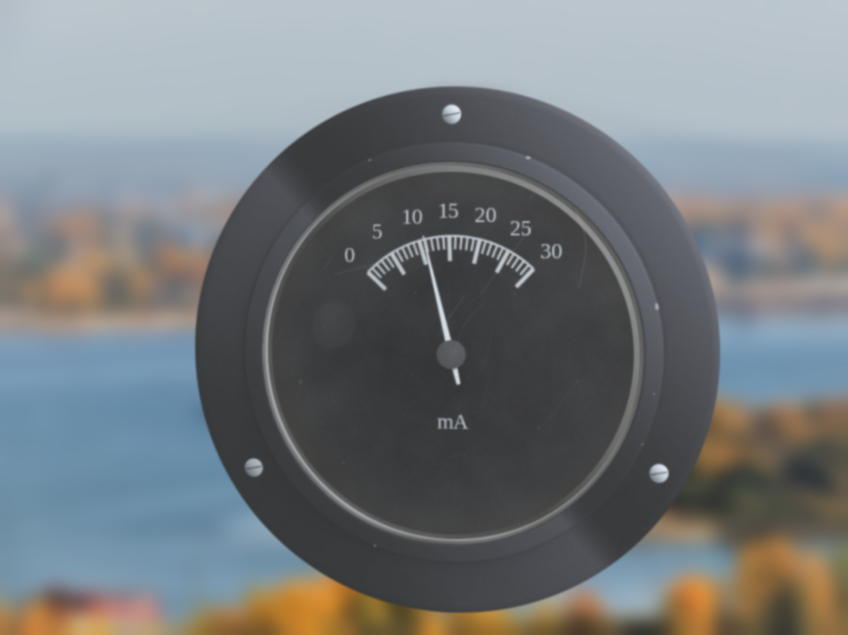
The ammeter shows 11; mA
